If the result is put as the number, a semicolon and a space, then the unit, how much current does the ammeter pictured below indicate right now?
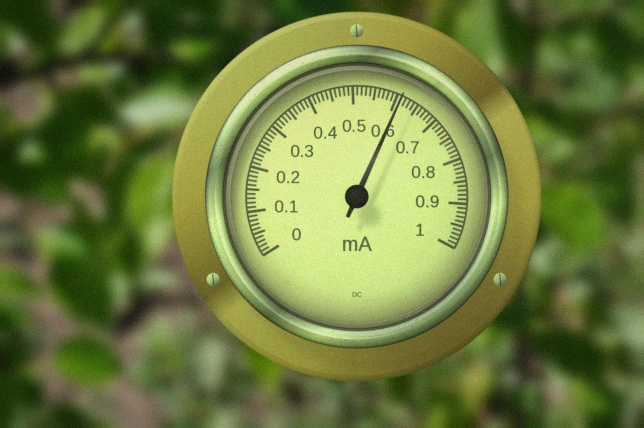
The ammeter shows 0.61; mA
